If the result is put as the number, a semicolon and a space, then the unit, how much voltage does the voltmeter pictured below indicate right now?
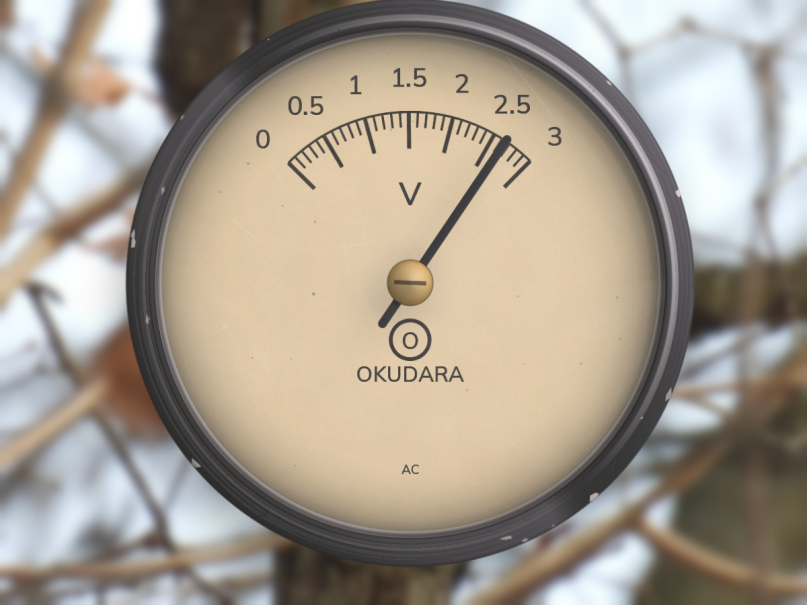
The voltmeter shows 2.65; V
